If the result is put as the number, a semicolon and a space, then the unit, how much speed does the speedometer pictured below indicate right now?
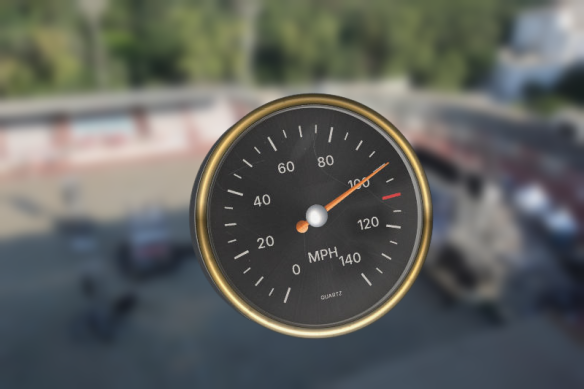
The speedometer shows 100; mph
